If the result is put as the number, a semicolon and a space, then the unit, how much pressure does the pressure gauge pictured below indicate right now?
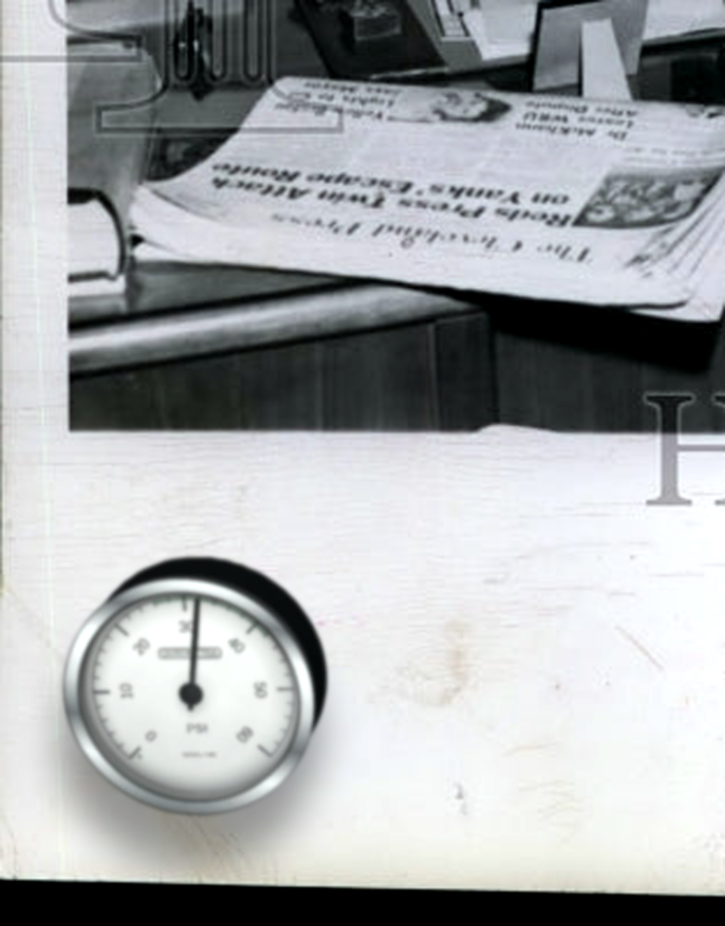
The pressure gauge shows 32; psi
